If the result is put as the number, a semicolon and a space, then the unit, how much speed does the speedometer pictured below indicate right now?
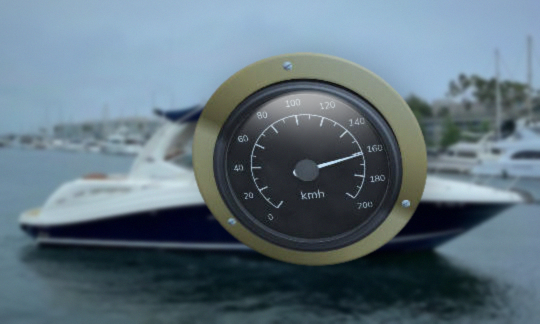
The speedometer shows 160; km/h
